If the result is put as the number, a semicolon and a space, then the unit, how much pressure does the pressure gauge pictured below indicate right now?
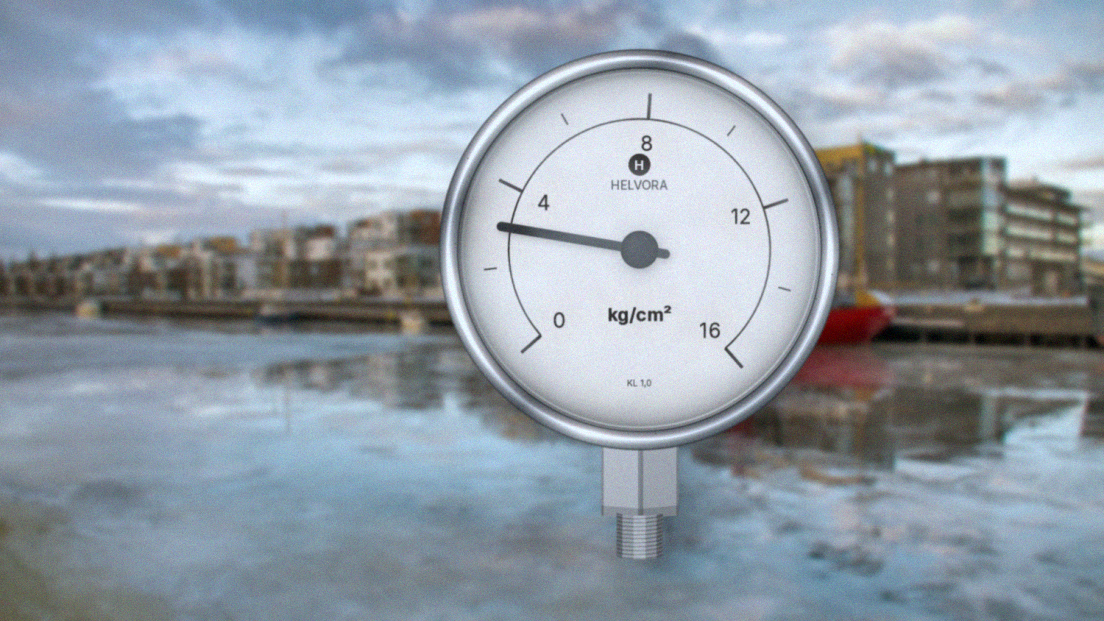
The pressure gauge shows 3; kg/cm²
